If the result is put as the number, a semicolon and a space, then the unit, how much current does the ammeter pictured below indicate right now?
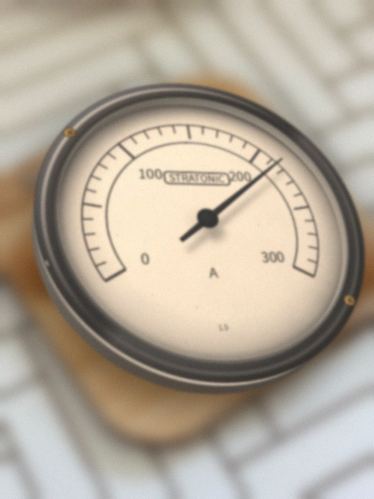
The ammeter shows 215; A
